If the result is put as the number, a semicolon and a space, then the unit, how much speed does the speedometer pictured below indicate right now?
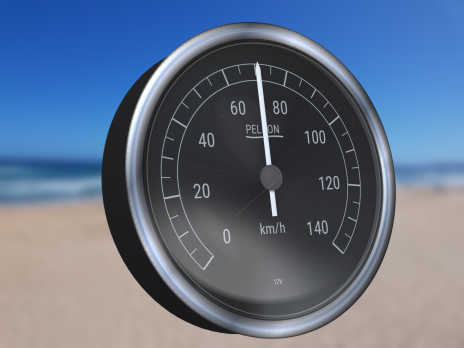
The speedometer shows 70; km/h
